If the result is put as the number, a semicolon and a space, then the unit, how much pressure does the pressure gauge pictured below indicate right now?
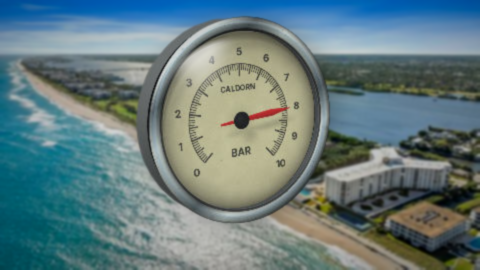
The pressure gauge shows 8; bar
